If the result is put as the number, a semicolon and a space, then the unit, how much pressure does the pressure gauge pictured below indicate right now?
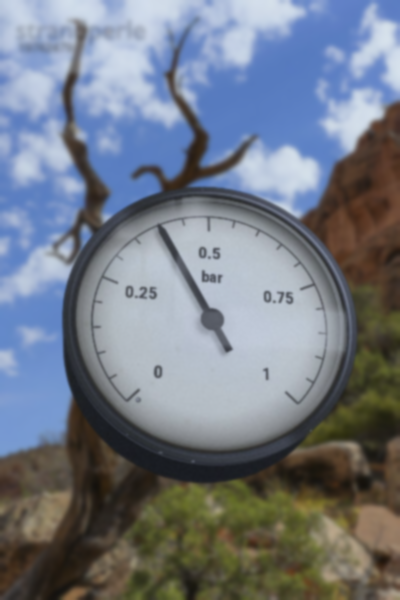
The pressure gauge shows 0.4; bar
